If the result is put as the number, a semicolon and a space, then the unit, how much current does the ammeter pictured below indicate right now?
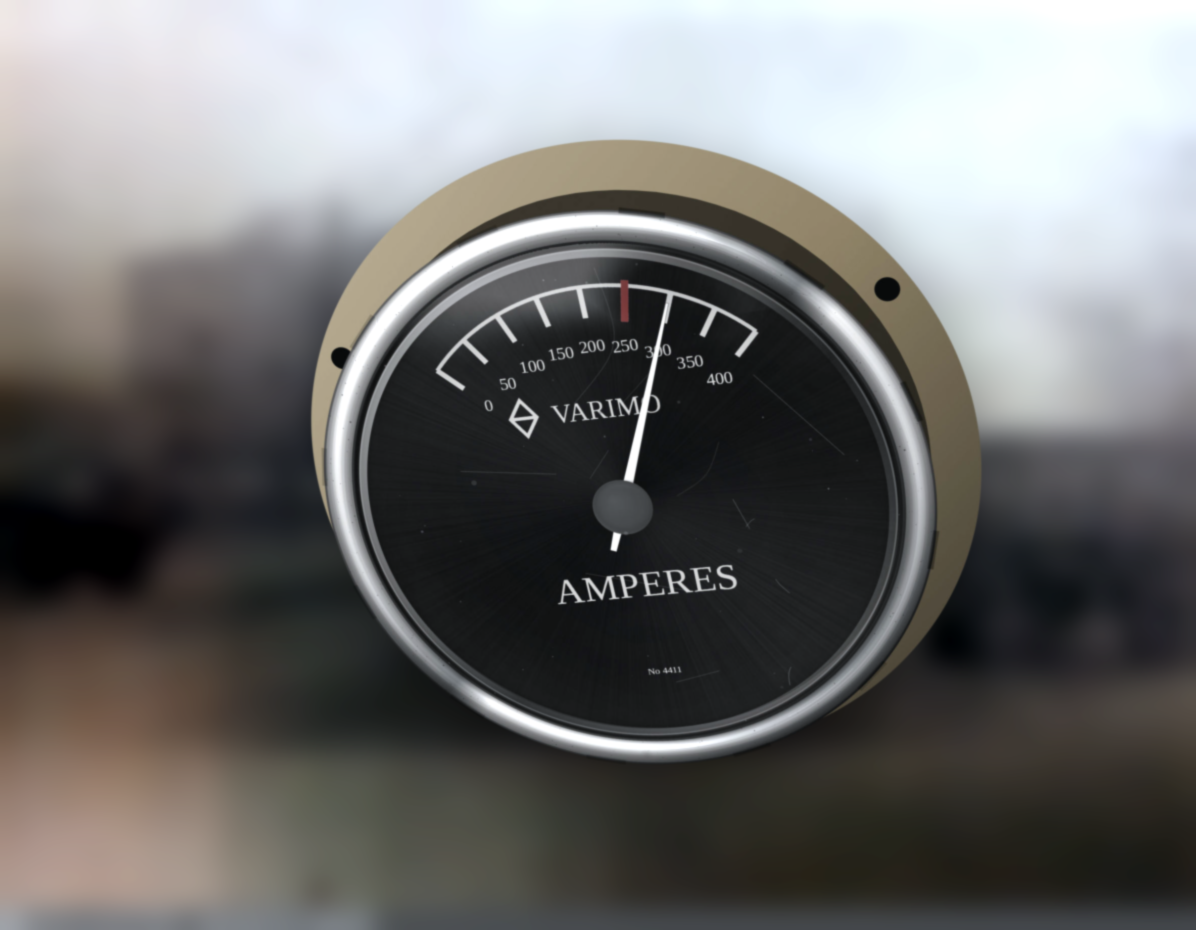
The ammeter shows 300; A
